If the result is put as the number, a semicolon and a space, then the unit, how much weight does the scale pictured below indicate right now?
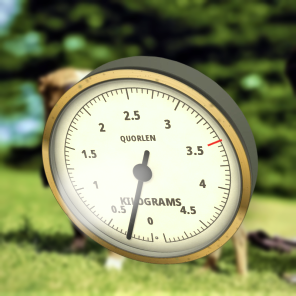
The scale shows 0.25; kg
